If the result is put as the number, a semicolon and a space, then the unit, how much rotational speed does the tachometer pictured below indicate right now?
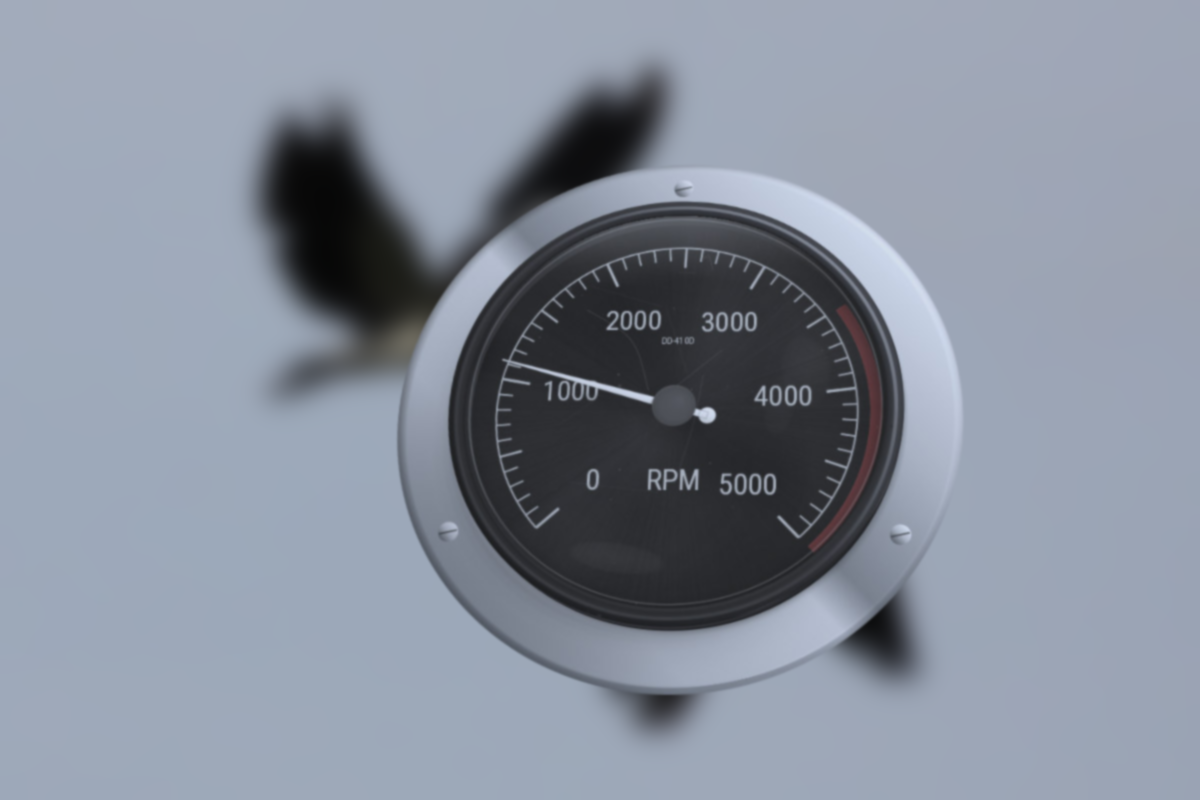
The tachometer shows 1100; rpm
